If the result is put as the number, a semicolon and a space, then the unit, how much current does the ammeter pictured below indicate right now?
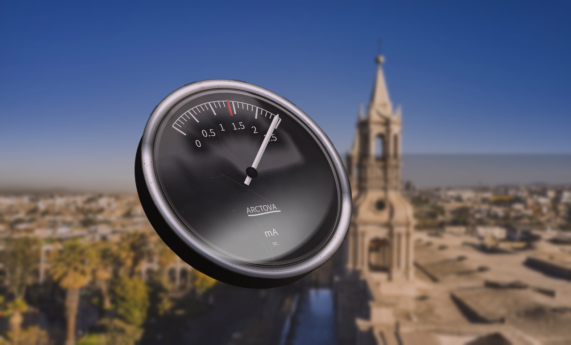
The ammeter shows 2.4; mA
